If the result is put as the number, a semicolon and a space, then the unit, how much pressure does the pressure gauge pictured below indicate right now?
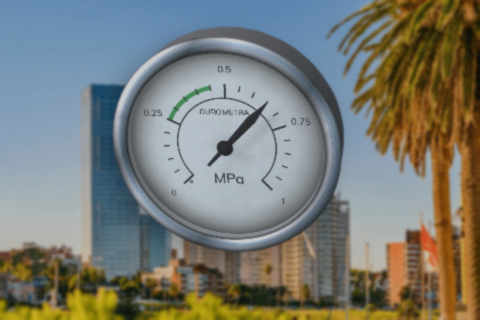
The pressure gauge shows 0.65; MPa
